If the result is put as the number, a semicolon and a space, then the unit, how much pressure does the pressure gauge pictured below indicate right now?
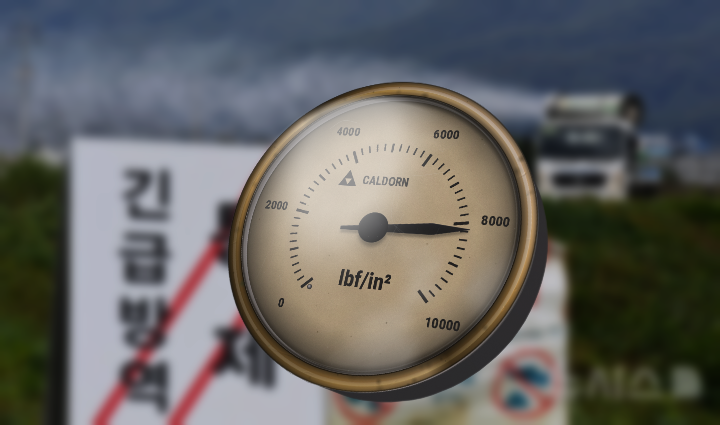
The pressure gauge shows 8200; psi
